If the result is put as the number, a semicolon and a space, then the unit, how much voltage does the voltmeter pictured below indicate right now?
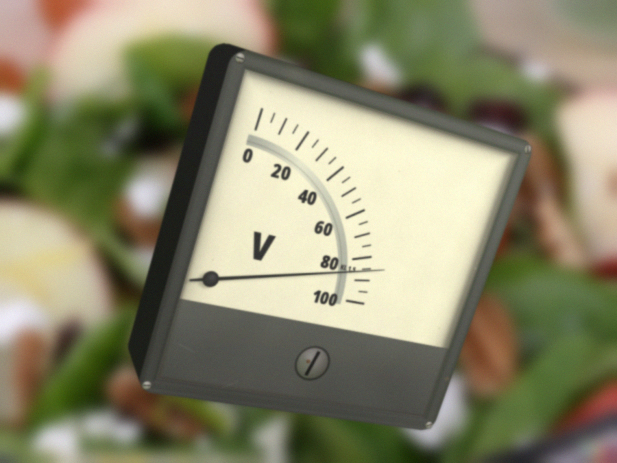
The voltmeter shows 85; V
